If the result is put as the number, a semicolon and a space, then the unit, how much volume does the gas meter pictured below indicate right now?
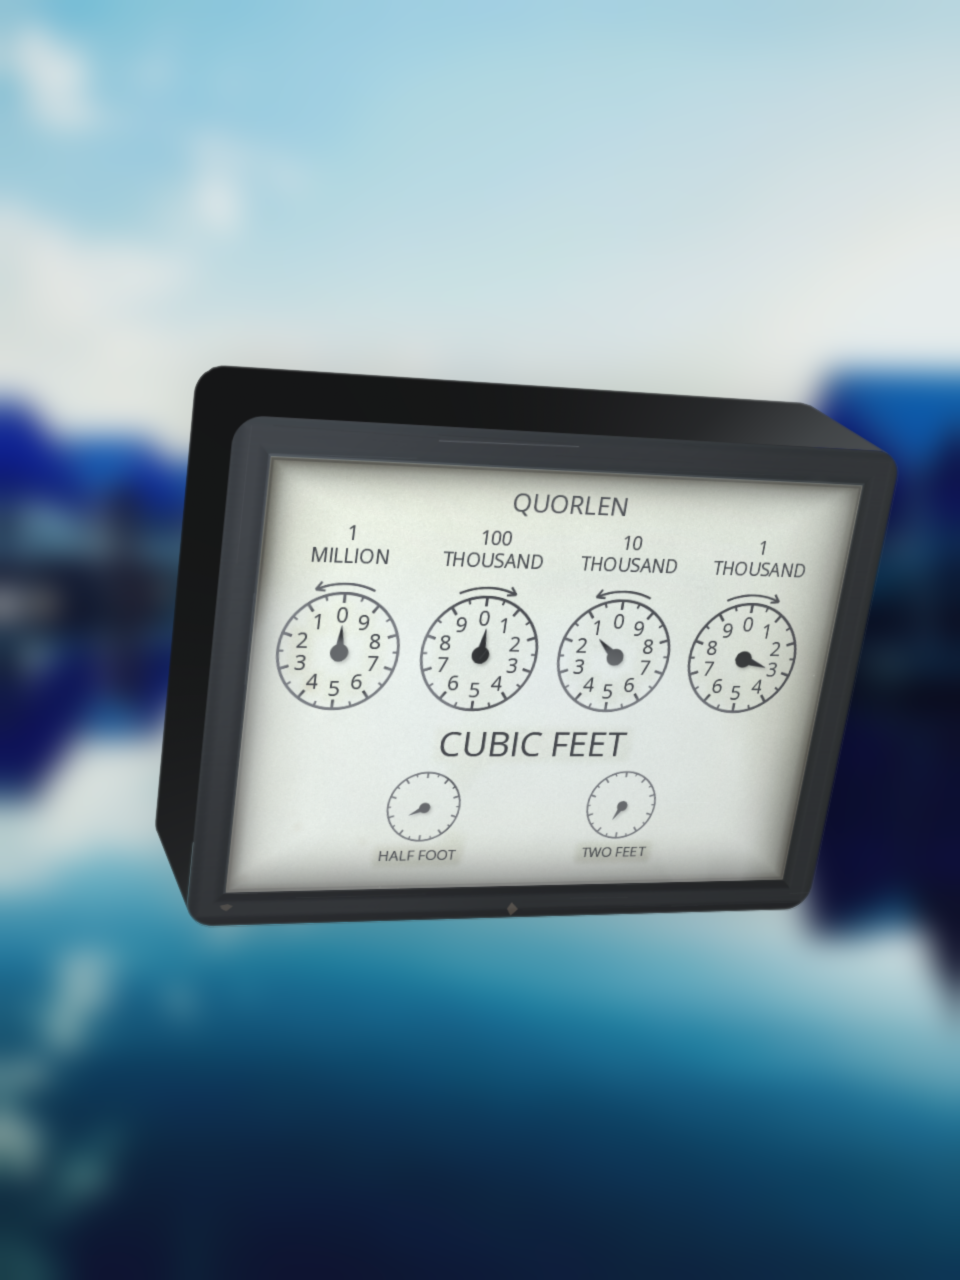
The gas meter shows 1300; ft³
